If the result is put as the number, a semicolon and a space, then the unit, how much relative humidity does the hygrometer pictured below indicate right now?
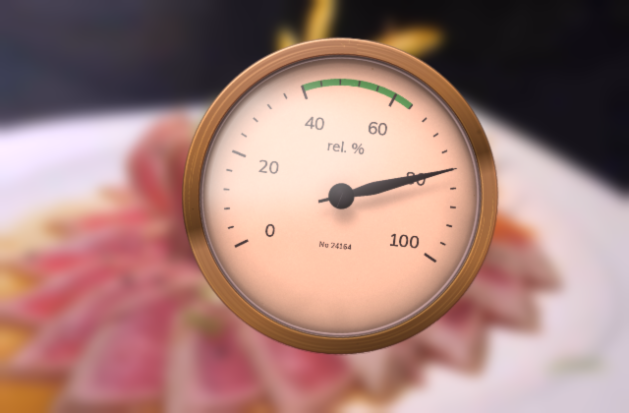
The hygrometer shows 80; %
